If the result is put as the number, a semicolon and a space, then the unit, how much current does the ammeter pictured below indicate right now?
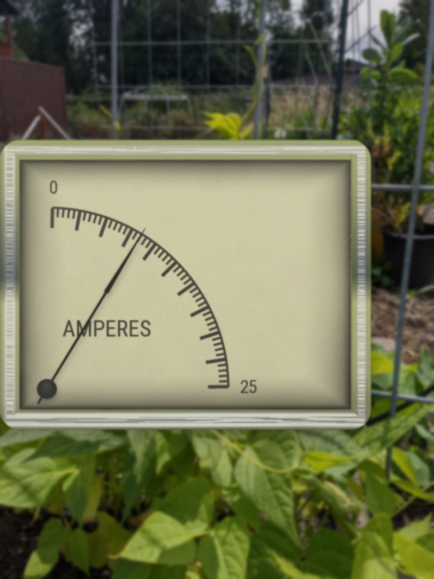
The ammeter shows 8.5; A
